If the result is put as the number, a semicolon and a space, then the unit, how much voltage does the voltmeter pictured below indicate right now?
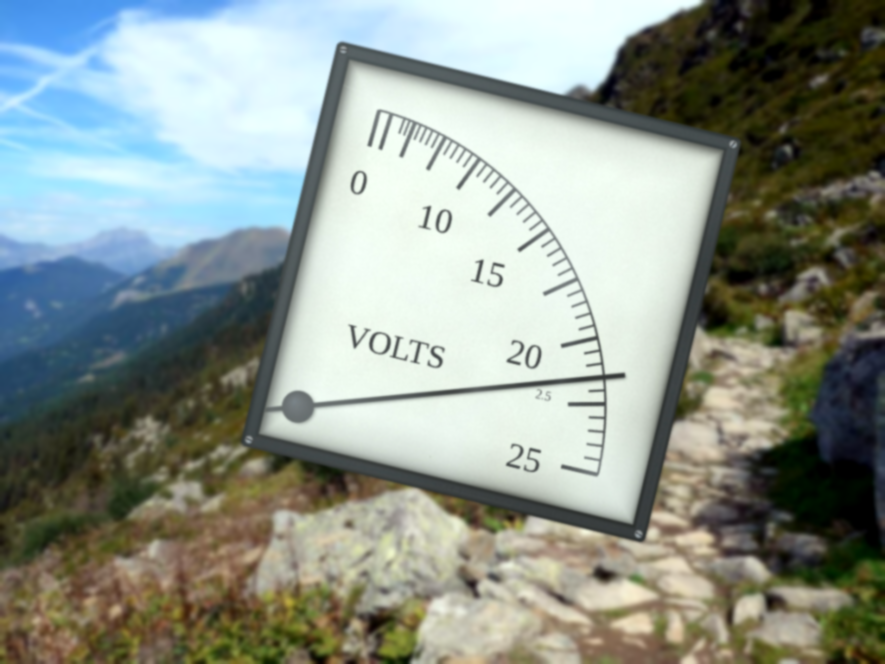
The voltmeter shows 21.5; V
